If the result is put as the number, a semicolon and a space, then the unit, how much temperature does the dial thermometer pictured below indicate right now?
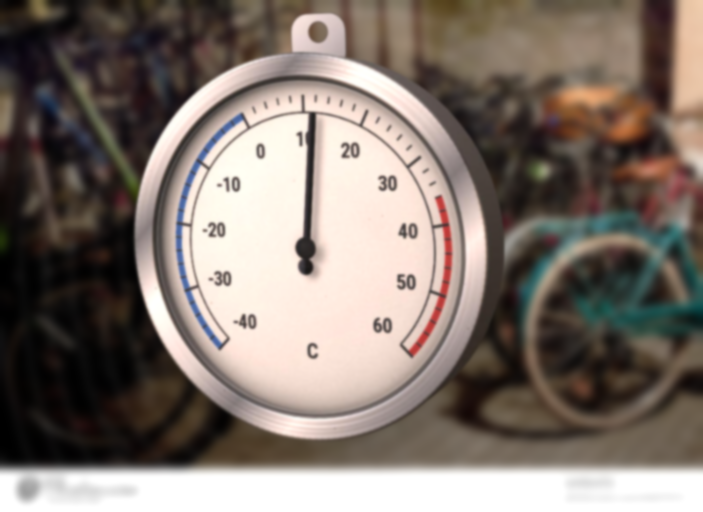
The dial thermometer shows 12; °C
